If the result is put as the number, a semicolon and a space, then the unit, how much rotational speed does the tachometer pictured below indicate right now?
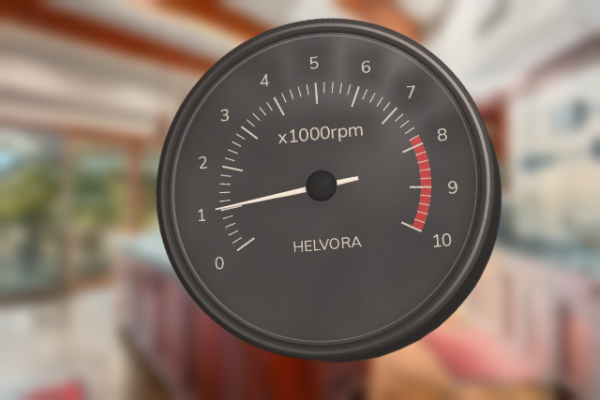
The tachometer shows 1000; rpm
